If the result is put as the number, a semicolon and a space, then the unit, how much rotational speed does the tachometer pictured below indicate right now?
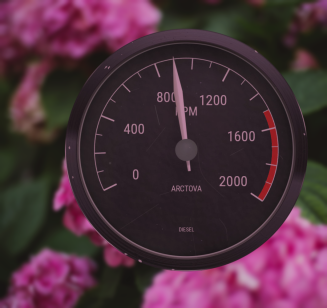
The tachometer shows 900; rpm
